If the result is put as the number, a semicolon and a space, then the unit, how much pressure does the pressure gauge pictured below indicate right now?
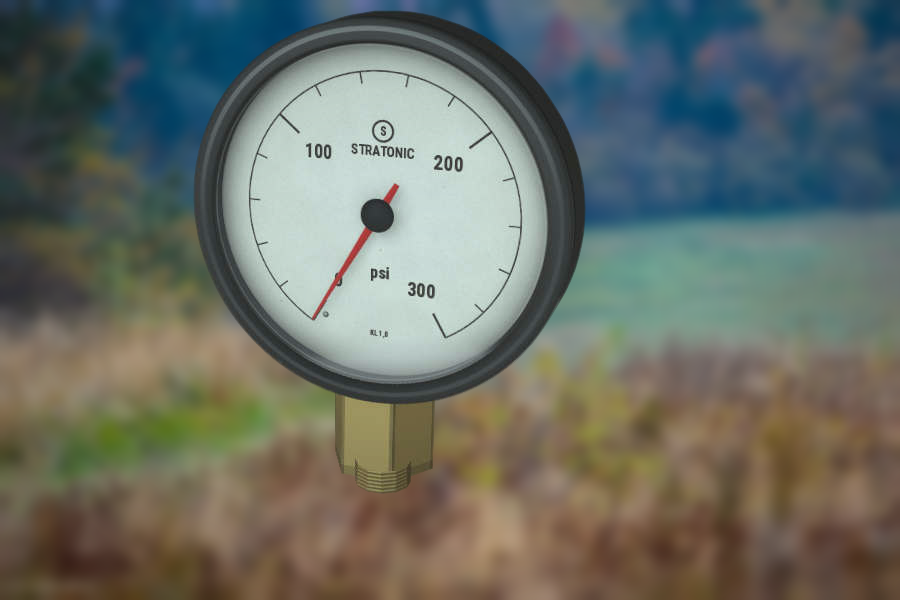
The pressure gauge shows 0; psi
